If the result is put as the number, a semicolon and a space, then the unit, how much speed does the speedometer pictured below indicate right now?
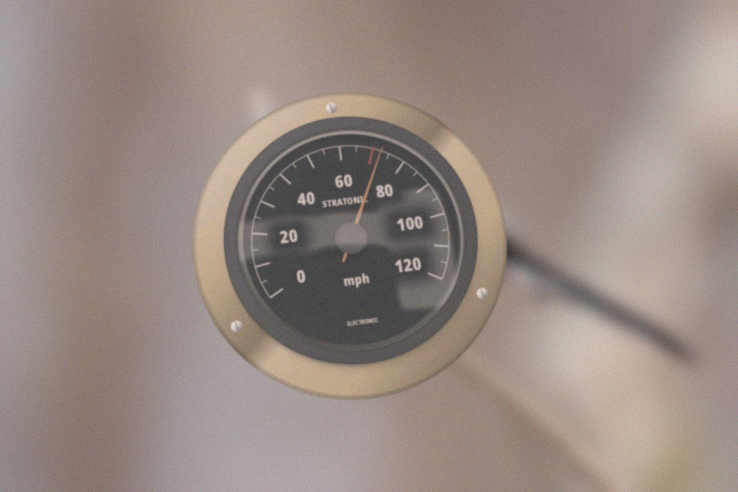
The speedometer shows 72.5; mph
